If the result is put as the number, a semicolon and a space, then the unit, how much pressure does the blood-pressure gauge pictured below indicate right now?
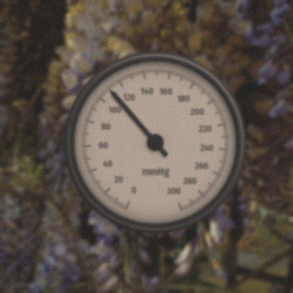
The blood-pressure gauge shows 110; mmHg
